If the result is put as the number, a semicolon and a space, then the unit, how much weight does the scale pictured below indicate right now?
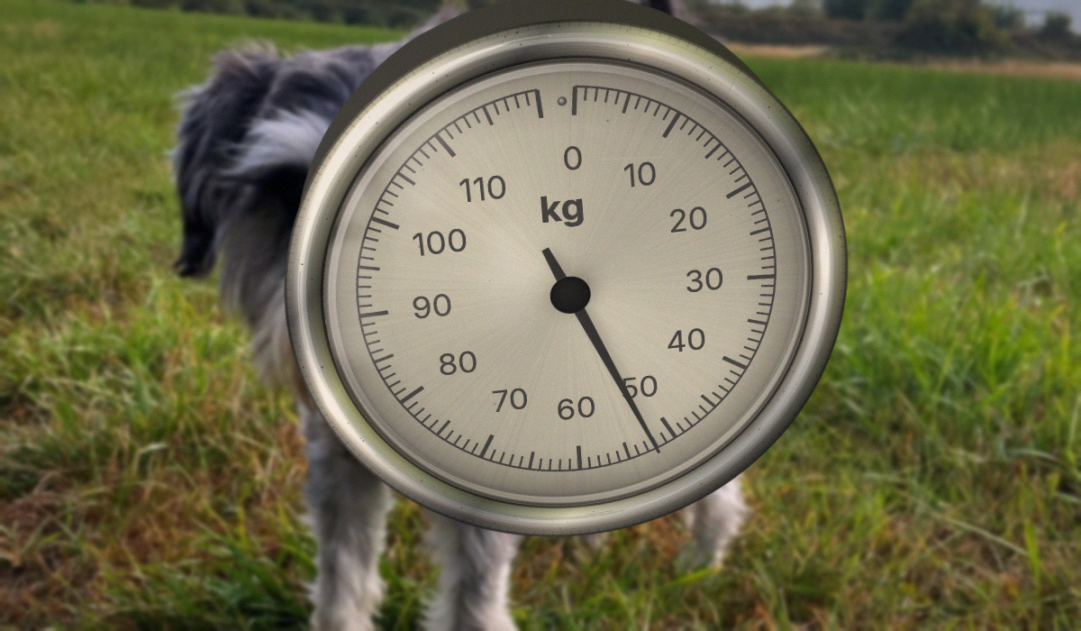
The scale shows 52; kg
